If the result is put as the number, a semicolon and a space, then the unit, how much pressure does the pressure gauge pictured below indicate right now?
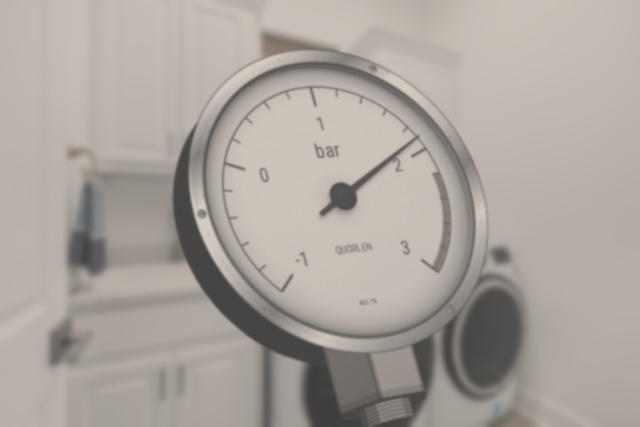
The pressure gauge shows 1.9; bar
